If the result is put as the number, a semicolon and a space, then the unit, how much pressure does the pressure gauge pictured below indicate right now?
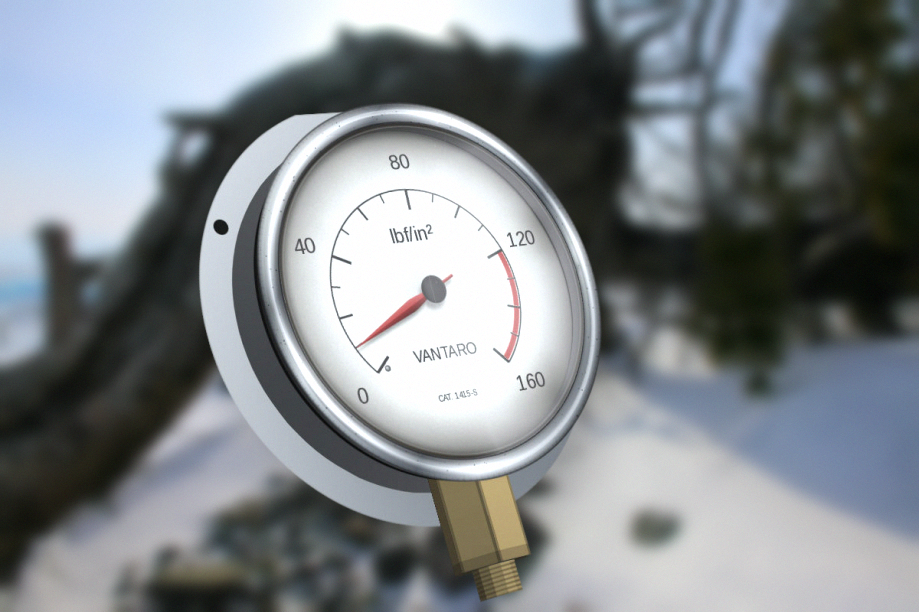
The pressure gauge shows 10; psi
